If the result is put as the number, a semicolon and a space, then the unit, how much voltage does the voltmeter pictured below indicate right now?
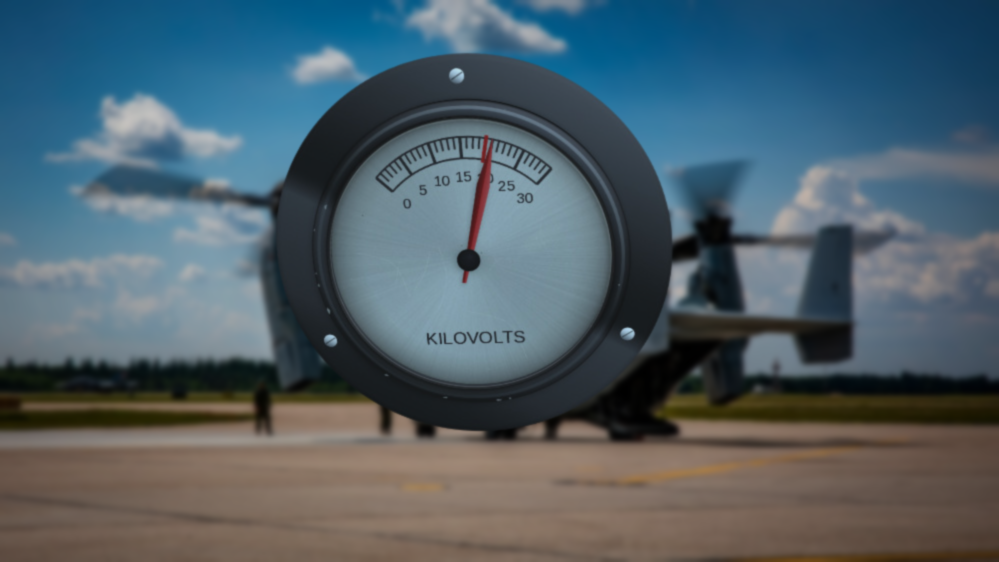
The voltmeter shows 20; kV
